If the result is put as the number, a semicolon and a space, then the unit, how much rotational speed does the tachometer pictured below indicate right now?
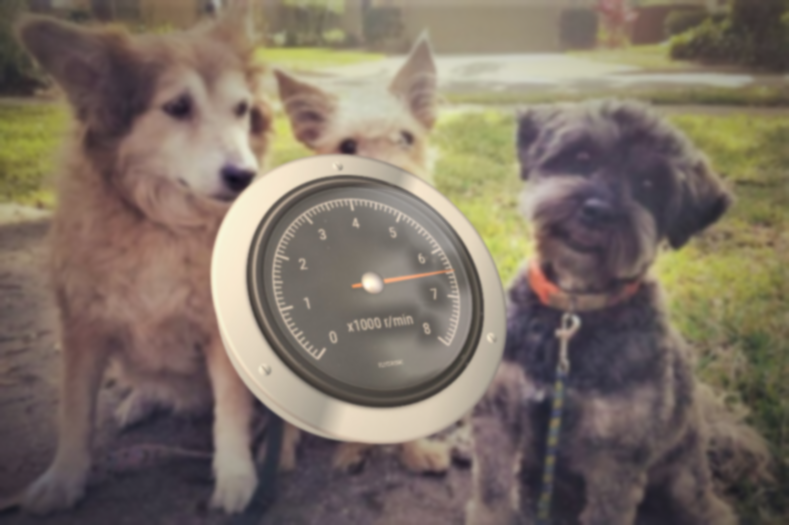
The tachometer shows 6500; rpm
